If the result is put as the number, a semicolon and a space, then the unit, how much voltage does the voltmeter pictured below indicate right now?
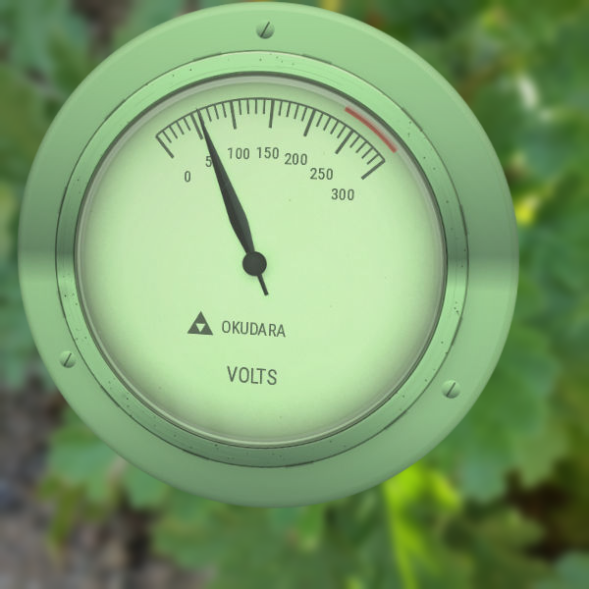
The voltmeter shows 60; V
